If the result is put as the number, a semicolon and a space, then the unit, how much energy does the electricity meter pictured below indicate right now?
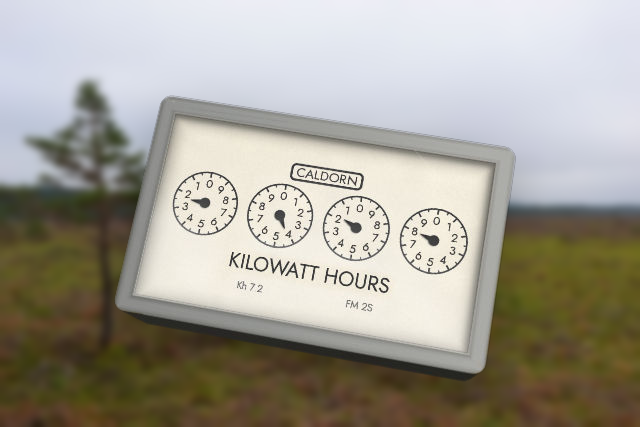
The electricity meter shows 2418; kWh
